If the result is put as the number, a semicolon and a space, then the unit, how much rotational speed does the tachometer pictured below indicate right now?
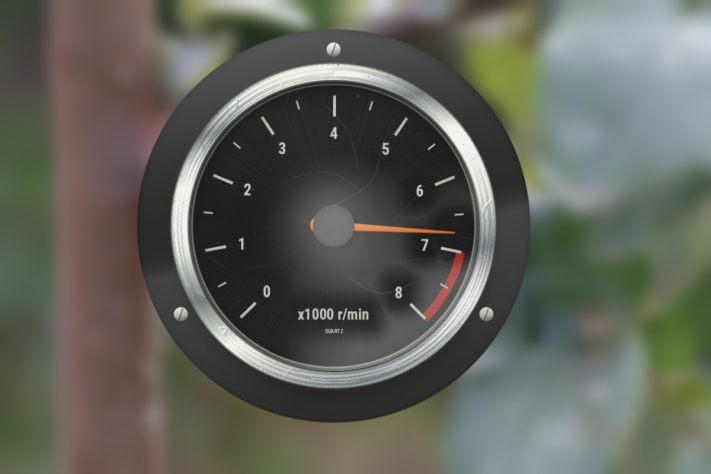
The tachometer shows 6750; rpm
